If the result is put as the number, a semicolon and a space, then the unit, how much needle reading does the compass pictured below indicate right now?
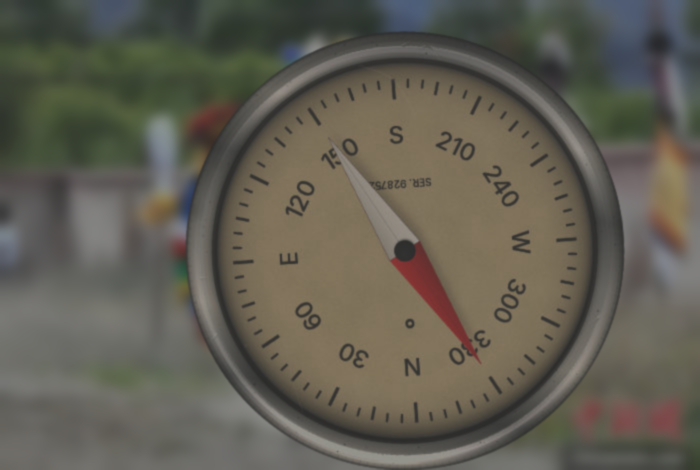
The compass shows 330; °
